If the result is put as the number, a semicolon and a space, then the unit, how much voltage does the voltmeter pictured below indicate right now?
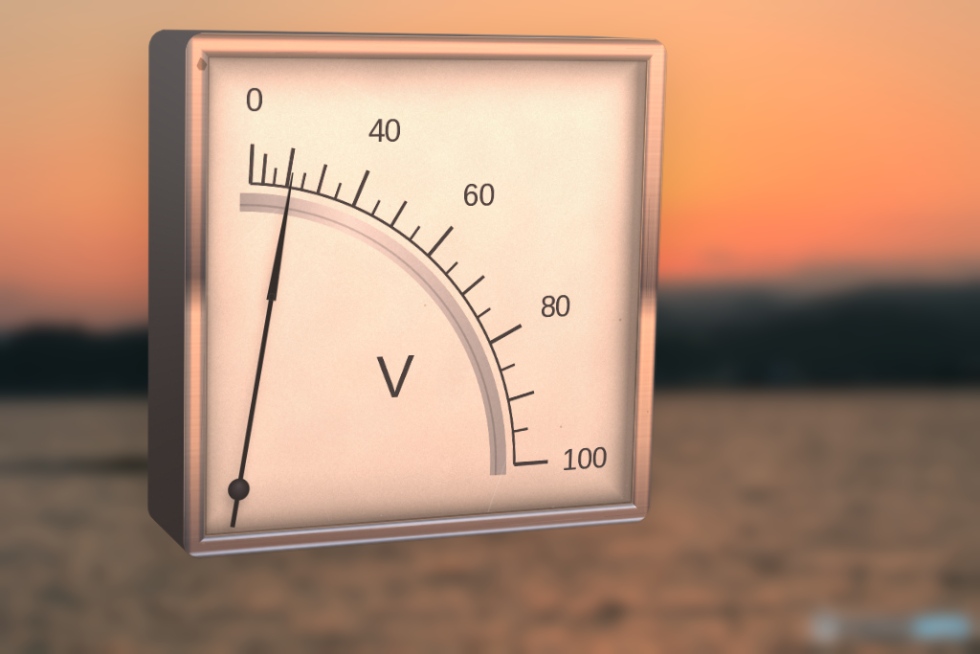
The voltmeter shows 20; V
